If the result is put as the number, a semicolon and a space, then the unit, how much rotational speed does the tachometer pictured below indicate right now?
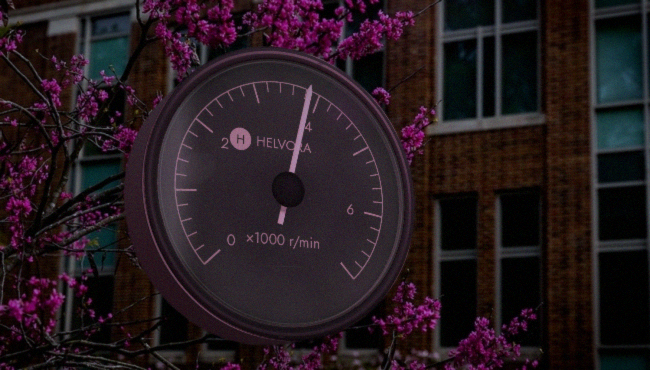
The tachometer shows 3800; rpm
